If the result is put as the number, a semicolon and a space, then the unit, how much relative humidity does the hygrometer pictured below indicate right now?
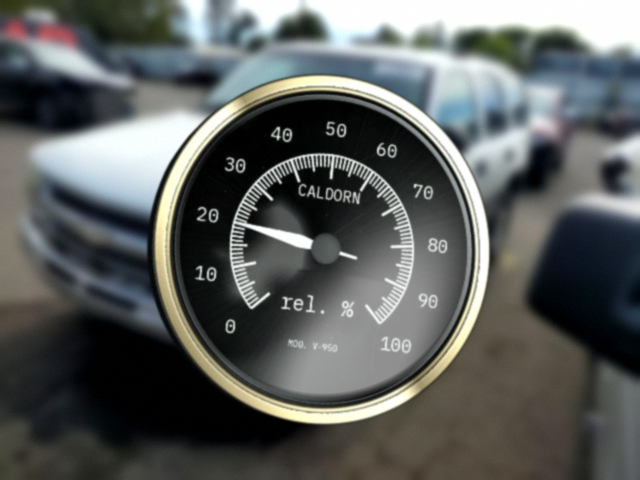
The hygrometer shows 20; %
